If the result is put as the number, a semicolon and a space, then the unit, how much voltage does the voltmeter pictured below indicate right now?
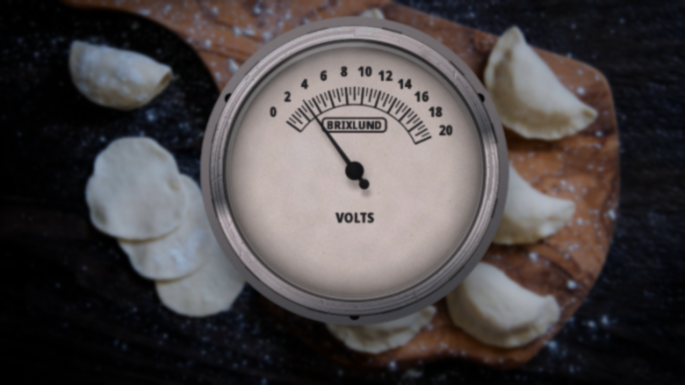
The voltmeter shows 3; V
